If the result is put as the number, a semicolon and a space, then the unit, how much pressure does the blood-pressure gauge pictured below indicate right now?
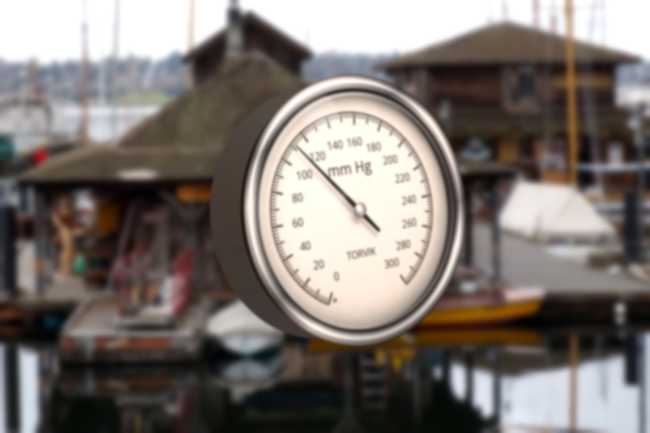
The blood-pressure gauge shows 110; mmHg
